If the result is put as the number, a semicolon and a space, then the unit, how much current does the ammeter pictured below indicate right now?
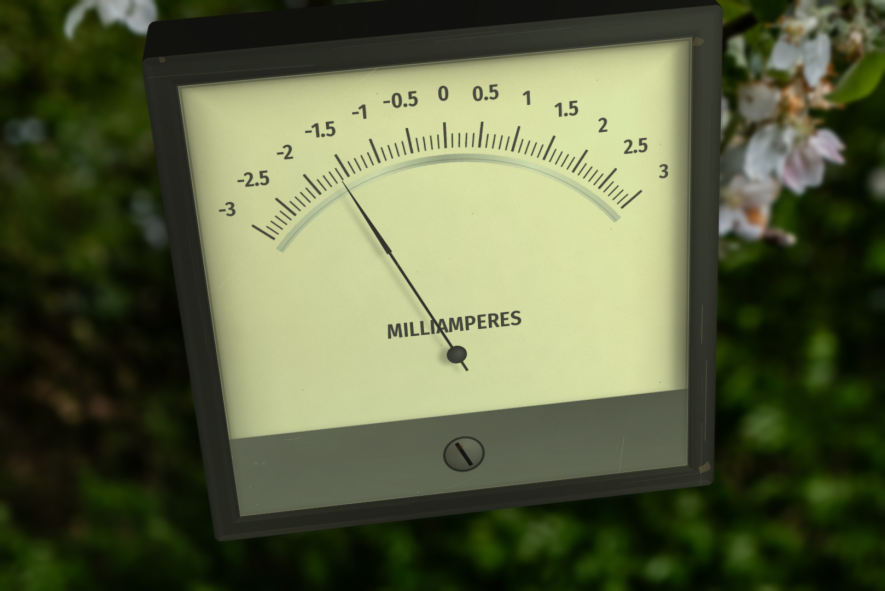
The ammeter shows -1.6; mA
